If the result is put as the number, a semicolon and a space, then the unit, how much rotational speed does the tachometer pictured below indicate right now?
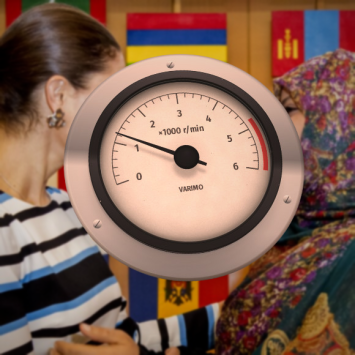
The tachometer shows 1200; rpm
